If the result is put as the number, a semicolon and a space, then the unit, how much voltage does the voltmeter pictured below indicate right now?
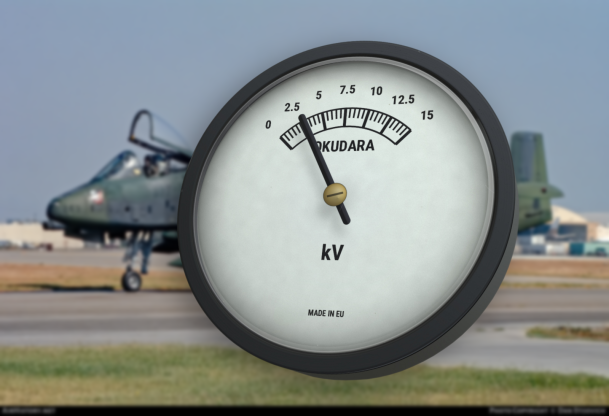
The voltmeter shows 3; kV
